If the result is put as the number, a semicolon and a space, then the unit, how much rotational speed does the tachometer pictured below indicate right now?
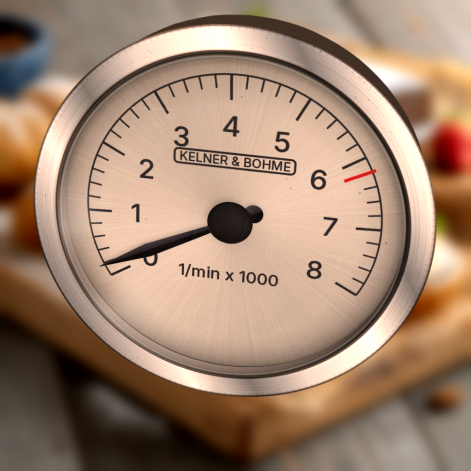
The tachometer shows 200; rpm
